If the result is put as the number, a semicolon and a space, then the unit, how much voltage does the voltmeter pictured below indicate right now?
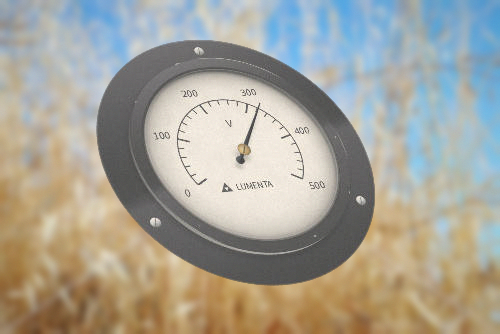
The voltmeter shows 320; V
